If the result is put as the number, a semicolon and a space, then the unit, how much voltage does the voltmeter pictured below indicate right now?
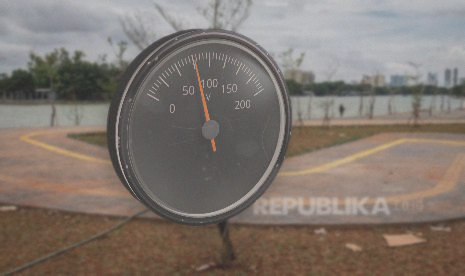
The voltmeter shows 75; V
